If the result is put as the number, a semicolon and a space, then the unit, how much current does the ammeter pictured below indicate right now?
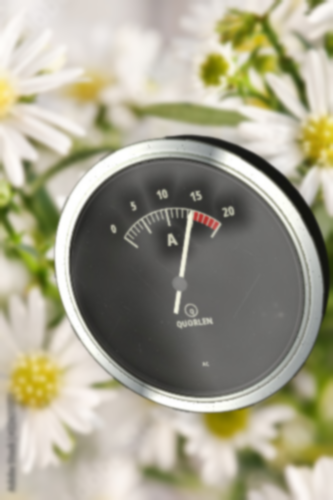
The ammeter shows 15; A
